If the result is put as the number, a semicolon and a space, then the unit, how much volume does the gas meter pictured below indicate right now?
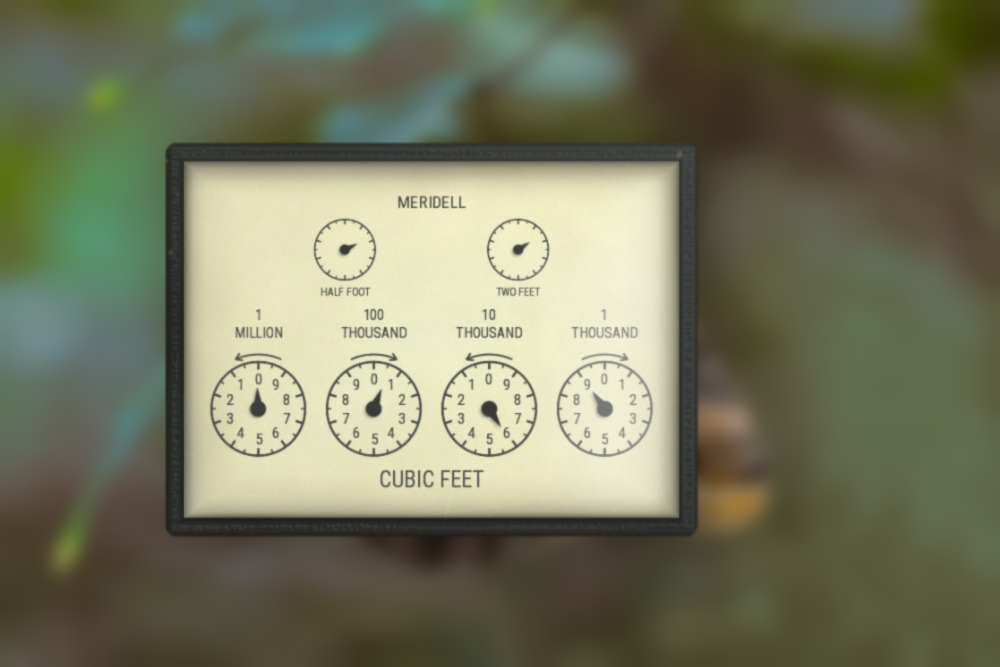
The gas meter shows 5900; ft³
